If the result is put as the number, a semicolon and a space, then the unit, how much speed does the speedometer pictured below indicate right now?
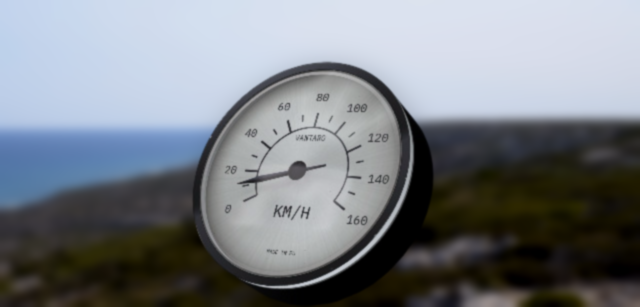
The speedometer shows 10; km/h
